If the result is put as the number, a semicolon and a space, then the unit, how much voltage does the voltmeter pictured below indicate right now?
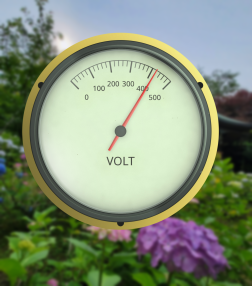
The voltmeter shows 420; V
